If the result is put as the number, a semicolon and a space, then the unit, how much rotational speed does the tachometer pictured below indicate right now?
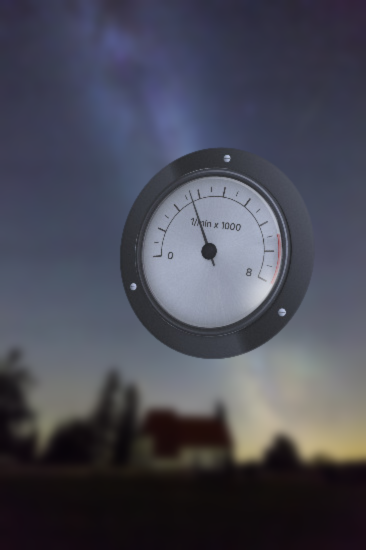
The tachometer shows 2750; rpm
